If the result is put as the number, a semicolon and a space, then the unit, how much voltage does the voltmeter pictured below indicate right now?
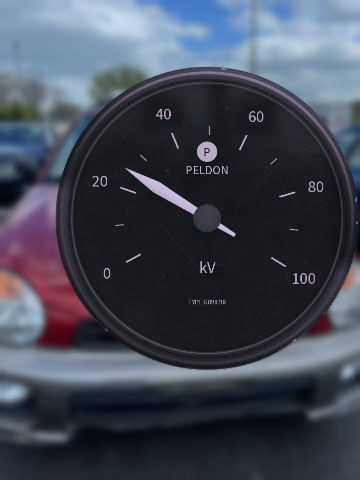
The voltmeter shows 25; kV
